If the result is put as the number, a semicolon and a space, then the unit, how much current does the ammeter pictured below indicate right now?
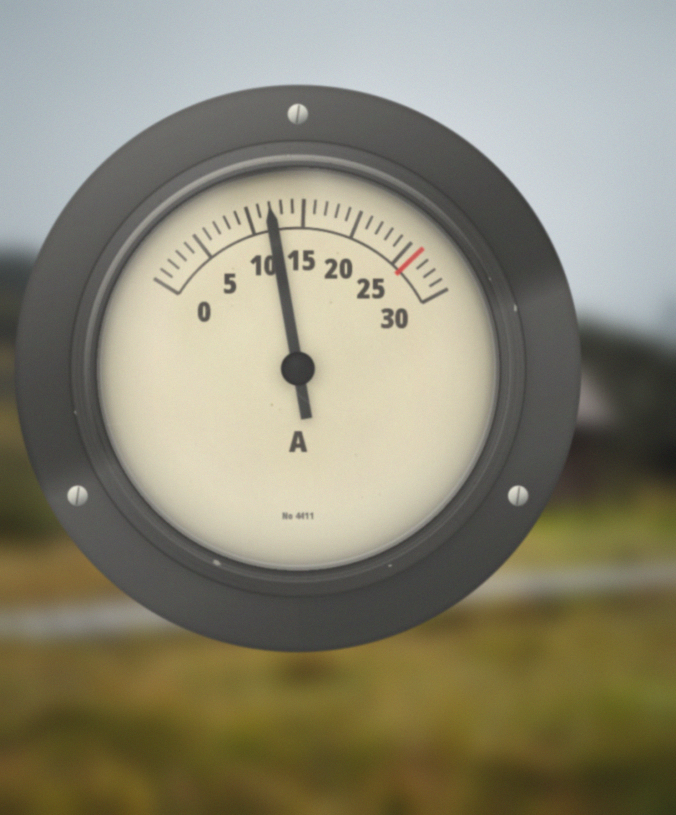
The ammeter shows 12; A
